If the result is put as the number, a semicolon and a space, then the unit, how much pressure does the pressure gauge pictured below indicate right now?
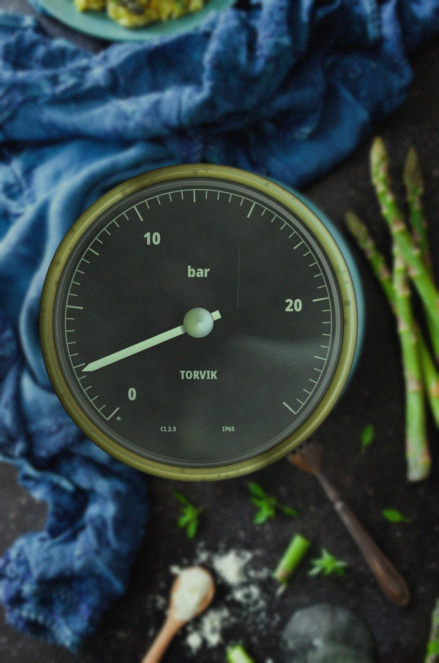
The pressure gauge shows 2.25; bar
